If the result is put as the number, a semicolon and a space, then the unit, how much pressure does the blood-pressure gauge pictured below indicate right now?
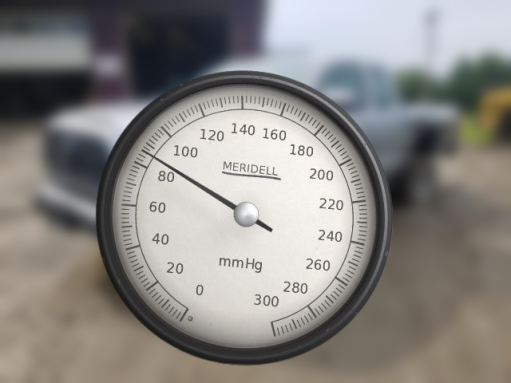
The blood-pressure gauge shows 86; mmHg
